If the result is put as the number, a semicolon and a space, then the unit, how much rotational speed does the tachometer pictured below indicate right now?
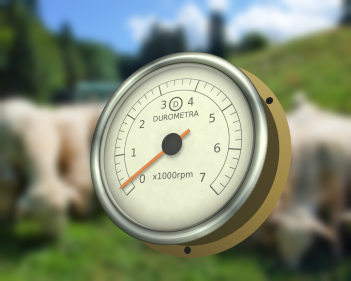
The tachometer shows 200; rpm
